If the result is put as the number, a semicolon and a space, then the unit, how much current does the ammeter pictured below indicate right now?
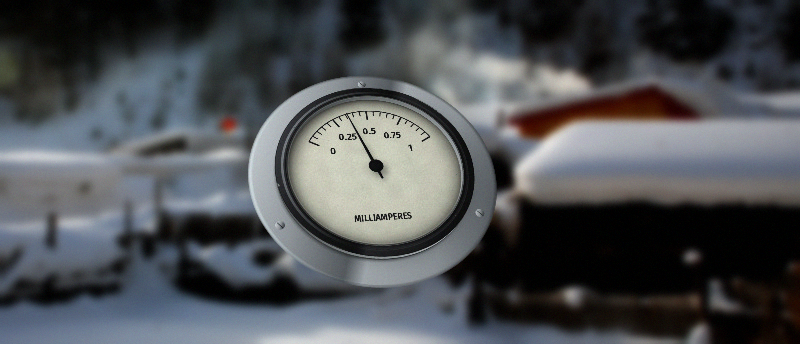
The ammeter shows 0.35; mA
